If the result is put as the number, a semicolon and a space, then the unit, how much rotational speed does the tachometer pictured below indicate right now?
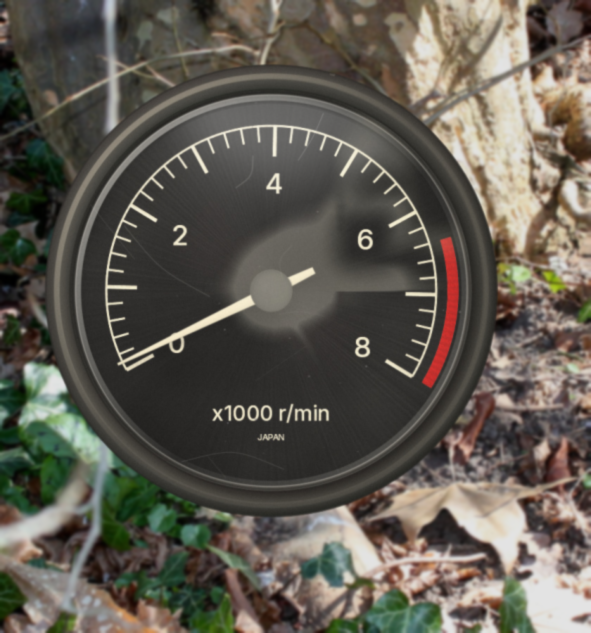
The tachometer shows 100; rpm
